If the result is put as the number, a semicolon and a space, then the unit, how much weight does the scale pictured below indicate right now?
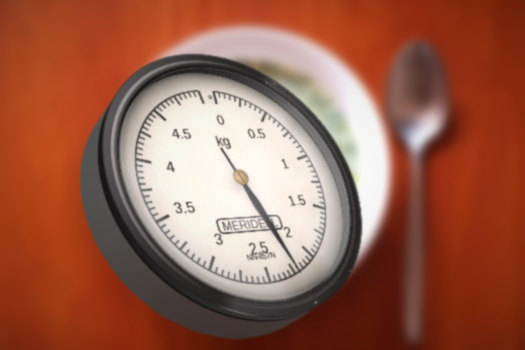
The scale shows 2.25; kg
